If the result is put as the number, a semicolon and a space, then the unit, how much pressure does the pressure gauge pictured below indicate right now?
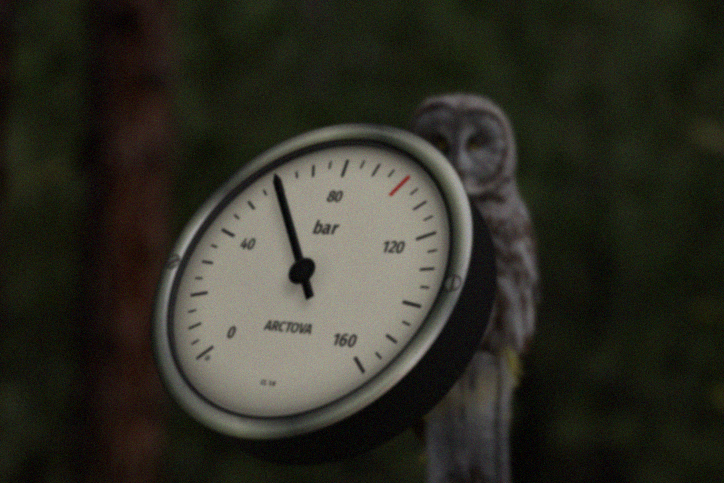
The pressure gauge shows 60; bar
